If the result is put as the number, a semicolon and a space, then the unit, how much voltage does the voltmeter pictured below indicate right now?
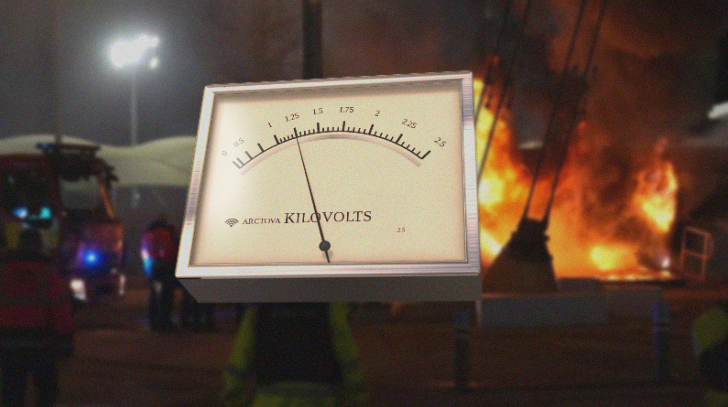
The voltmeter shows 1.25; kV
